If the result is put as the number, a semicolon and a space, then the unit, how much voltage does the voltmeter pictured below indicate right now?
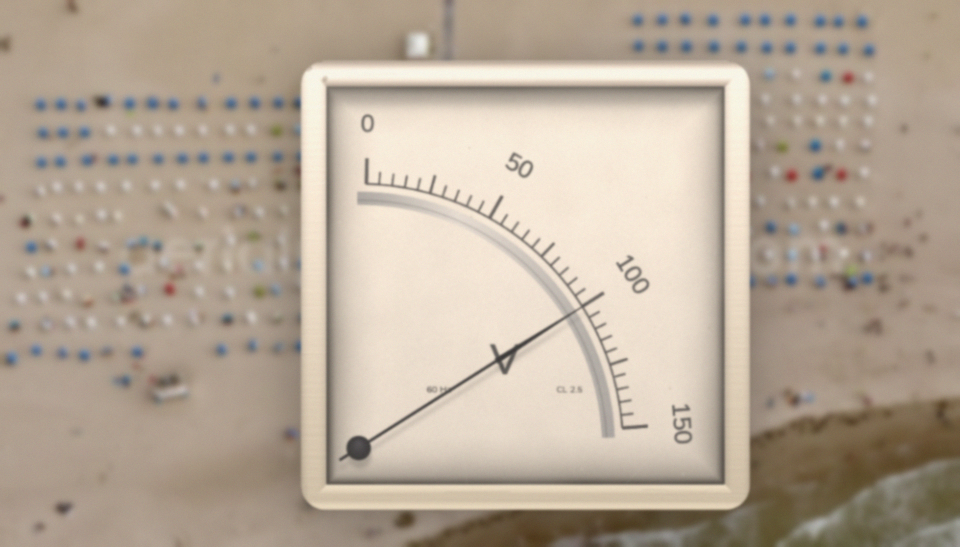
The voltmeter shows 100; V
